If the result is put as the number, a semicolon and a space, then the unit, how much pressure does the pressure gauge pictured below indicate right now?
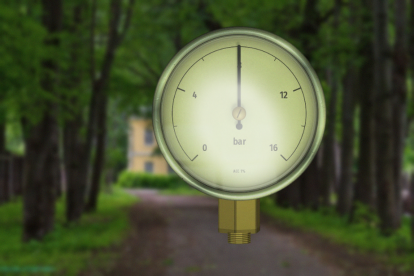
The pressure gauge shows 8; bar
